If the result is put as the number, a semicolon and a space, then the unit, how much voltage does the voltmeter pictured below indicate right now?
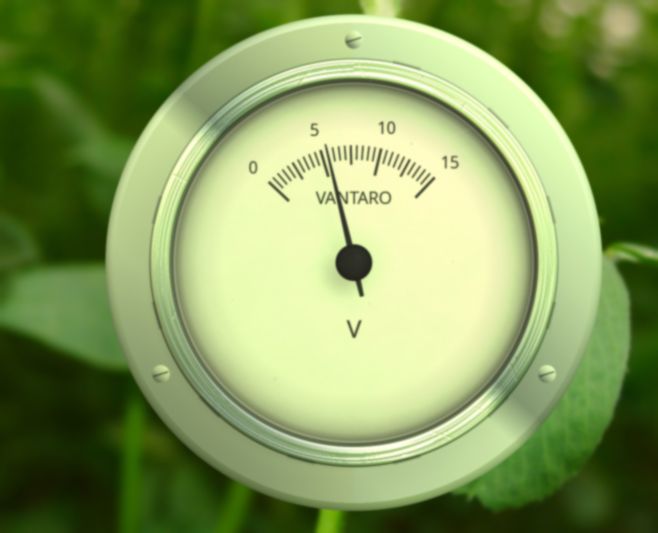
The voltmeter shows 5.5; V
